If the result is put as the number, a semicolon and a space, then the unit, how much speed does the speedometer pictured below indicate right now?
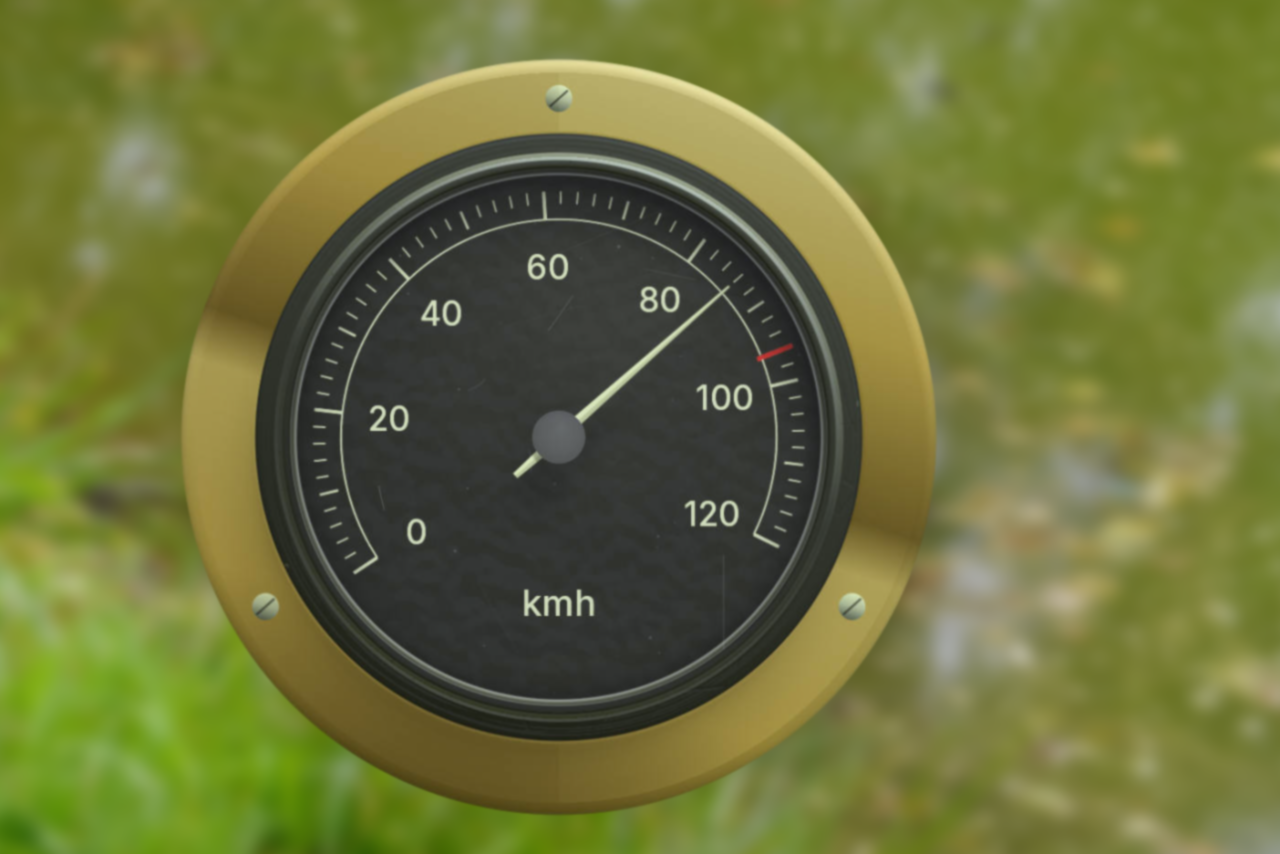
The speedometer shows 86; km/h
